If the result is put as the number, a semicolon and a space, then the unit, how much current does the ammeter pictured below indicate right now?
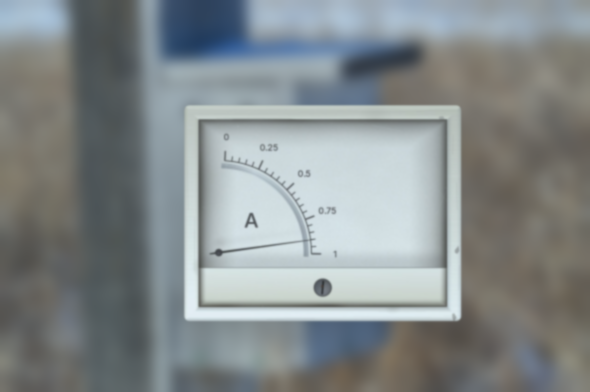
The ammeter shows 0.9; A
